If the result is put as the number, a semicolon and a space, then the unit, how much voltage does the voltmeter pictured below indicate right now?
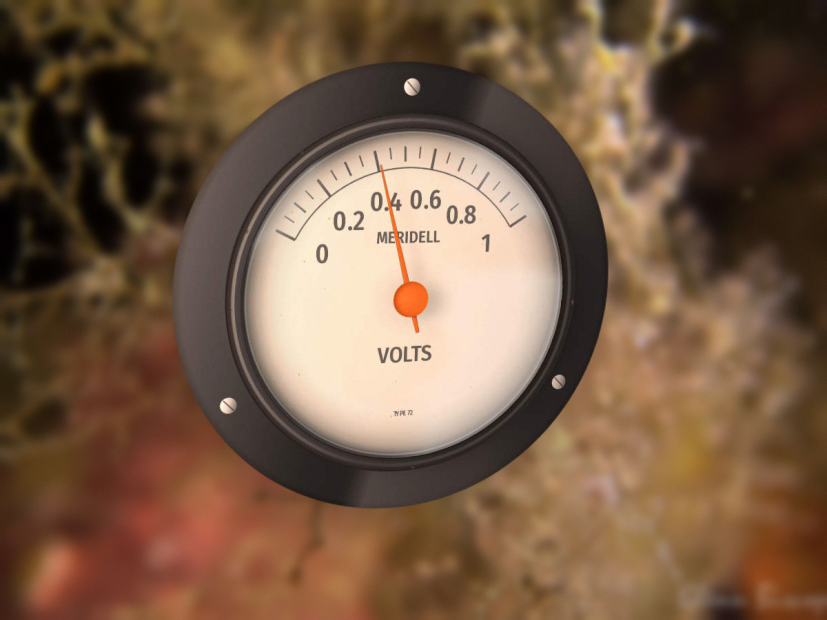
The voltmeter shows 0.4; V
